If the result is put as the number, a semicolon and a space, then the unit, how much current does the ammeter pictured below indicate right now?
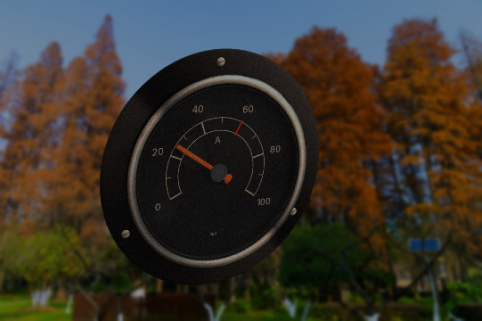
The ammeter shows 25; A
